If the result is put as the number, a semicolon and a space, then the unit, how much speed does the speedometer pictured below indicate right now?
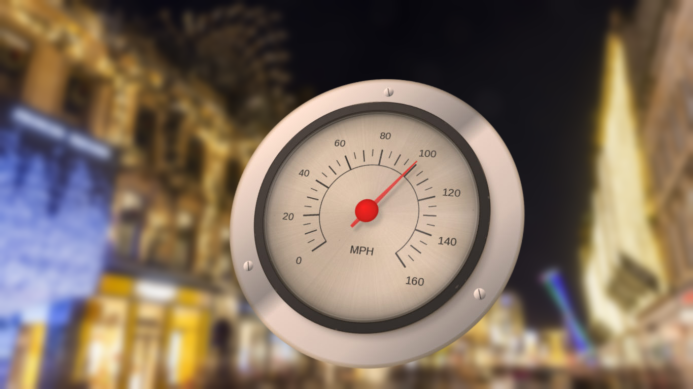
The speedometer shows 100; mph
